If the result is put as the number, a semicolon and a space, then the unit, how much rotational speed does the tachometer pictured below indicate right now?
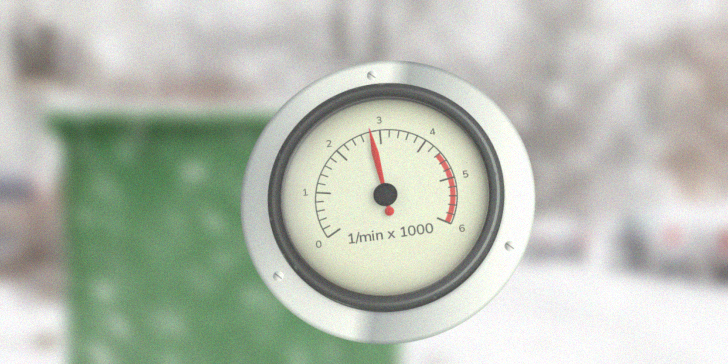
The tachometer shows 2800; rpm
